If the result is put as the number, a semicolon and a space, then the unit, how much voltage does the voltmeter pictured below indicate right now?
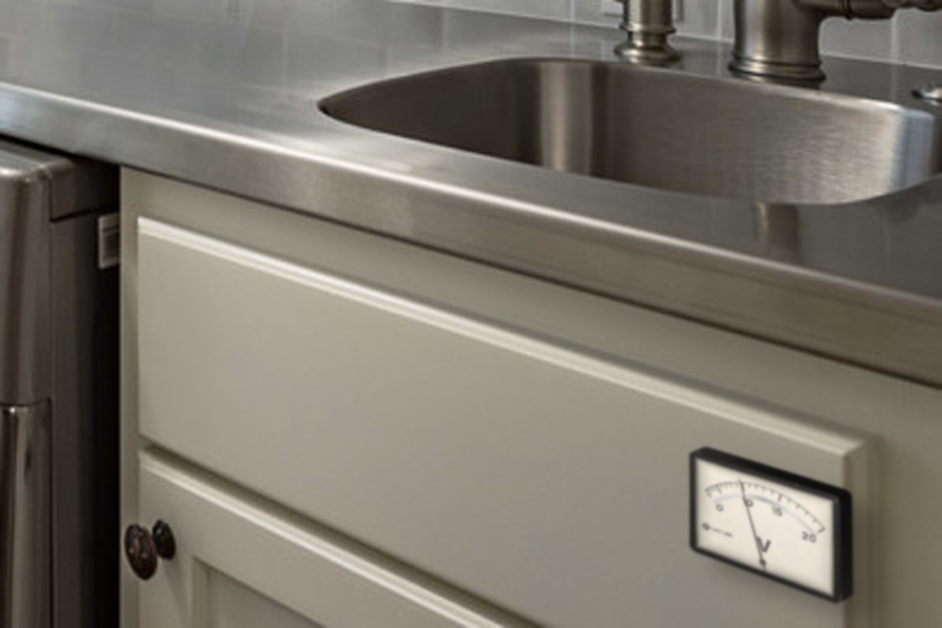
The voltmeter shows 10; V
